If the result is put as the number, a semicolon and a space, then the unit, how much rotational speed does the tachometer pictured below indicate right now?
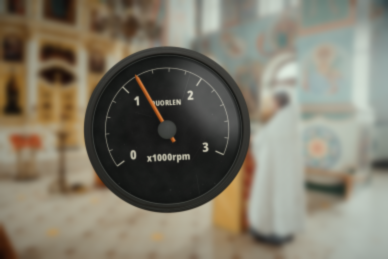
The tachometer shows 1200; rpm
